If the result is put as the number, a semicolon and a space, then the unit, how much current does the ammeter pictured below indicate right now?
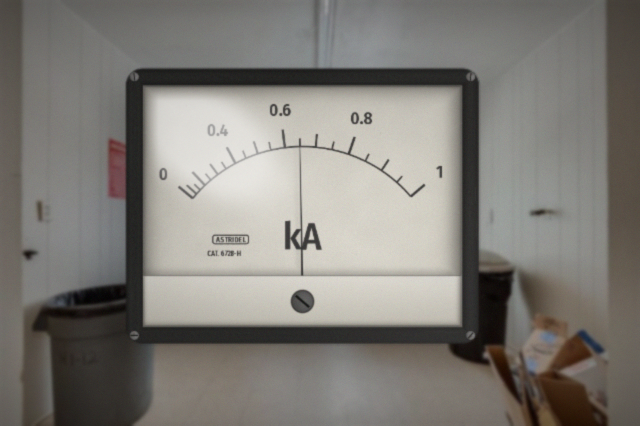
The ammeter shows 0.65; kA
